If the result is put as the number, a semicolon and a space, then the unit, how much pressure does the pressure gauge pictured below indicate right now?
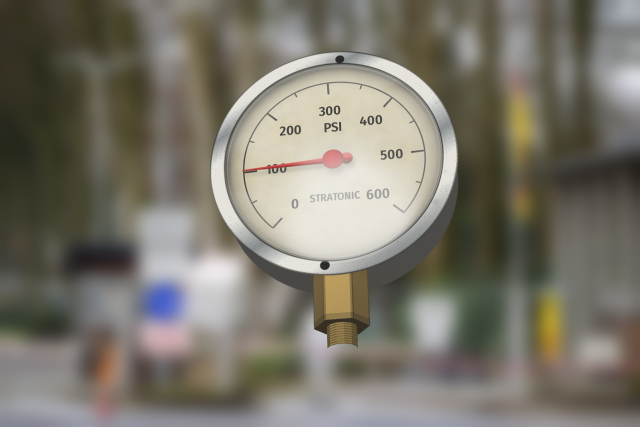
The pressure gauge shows 100; psi
